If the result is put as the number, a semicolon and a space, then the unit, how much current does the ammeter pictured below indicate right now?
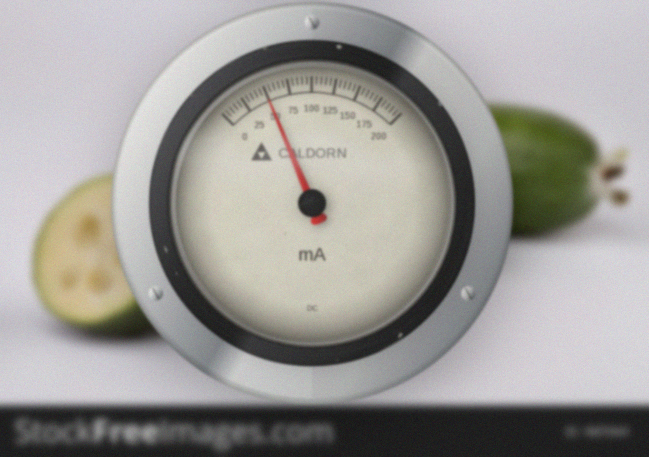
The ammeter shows 50; mA
